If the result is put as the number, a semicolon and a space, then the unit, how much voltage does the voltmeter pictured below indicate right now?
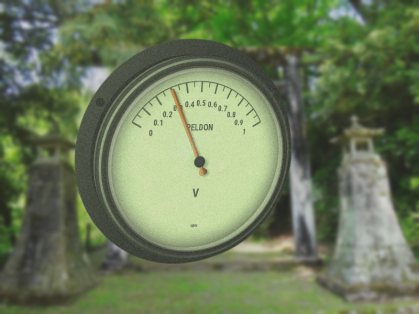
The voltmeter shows 0.3; V
